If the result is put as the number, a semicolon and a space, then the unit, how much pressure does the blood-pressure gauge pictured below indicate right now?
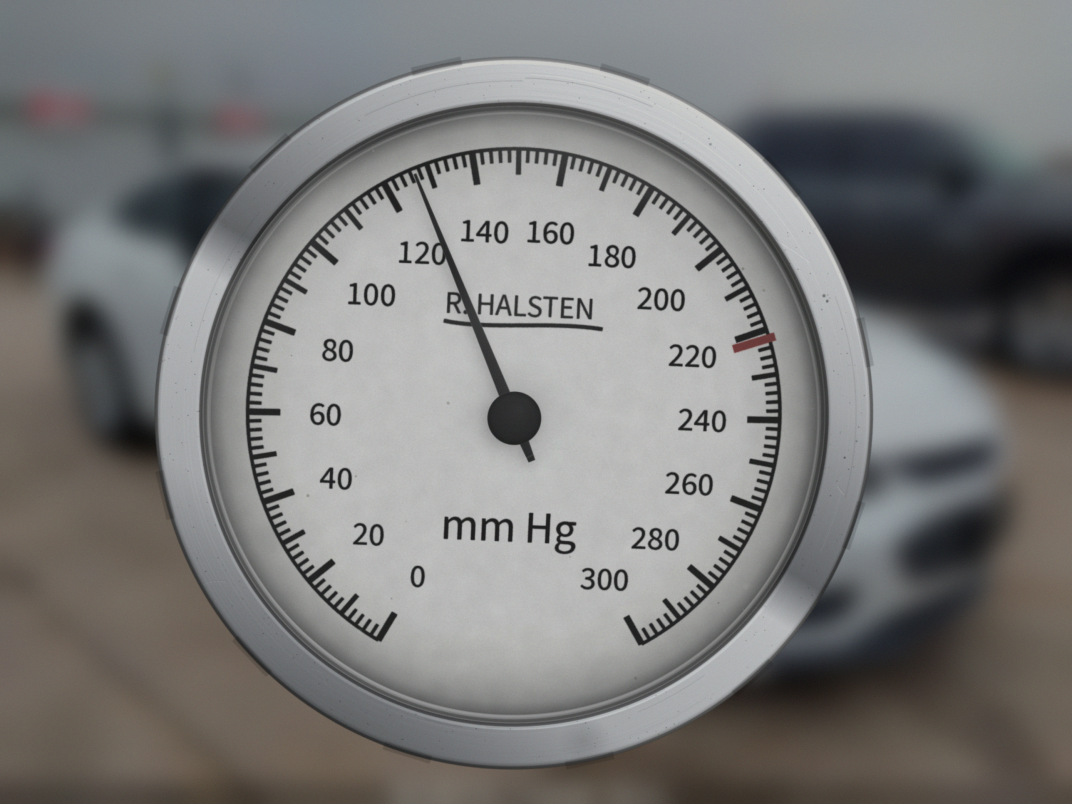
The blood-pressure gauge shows 127; mmHg
